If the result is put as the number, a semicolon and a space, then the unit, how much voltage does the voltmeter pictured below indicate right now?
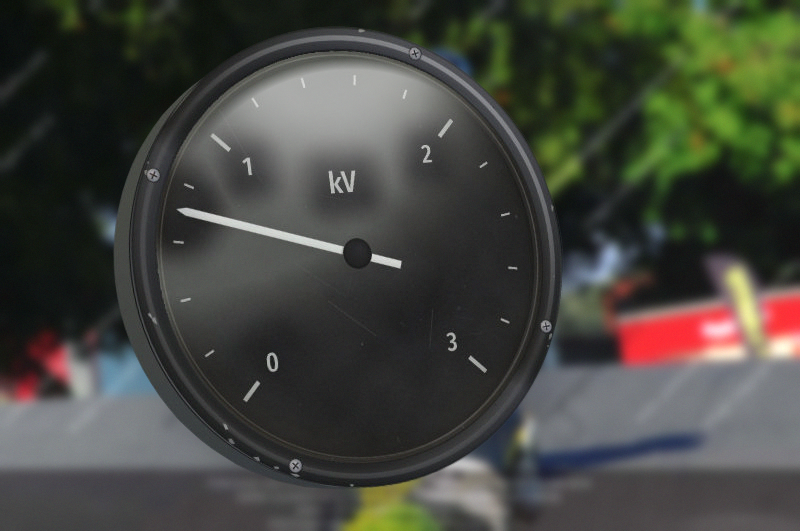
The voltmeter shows 0.7; kV
